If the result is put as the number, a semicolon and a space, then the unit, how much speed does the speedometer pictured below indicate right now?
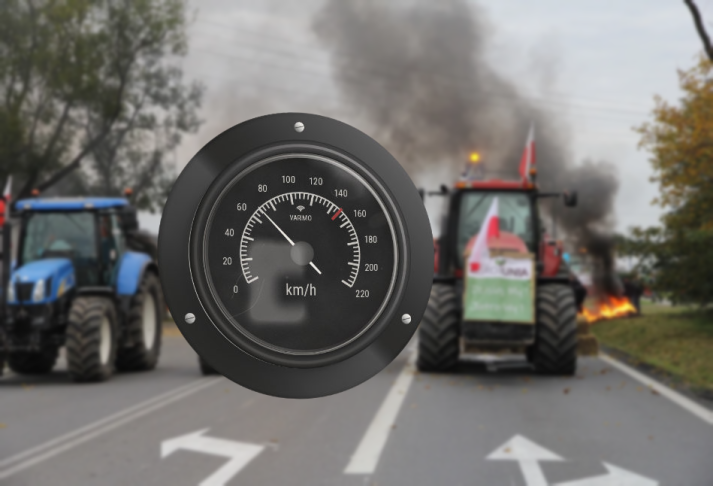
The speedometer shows 68; km/h
